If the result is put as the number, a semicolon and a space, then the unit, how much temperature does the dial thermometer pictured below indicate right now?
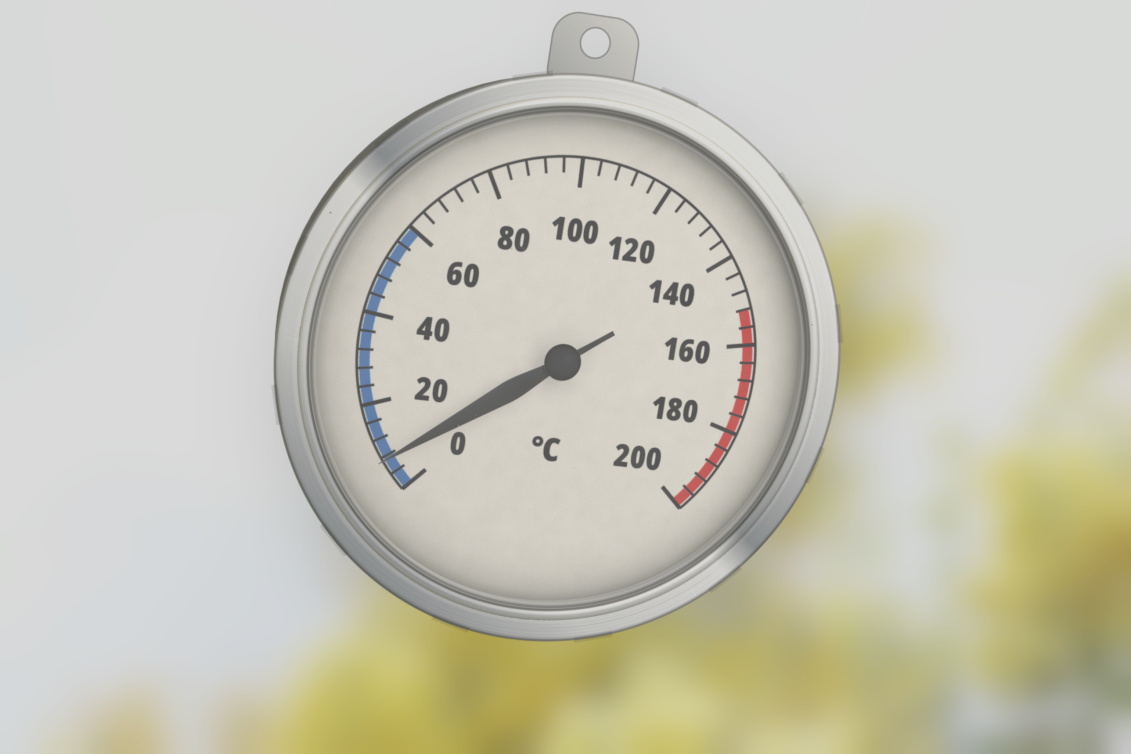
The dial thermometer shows 8; °C
